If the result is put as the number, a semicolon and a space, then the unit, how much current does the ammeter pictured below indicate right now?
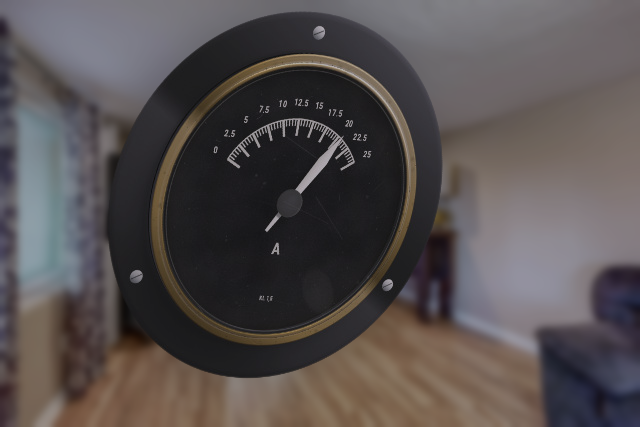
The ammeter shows 20; A
